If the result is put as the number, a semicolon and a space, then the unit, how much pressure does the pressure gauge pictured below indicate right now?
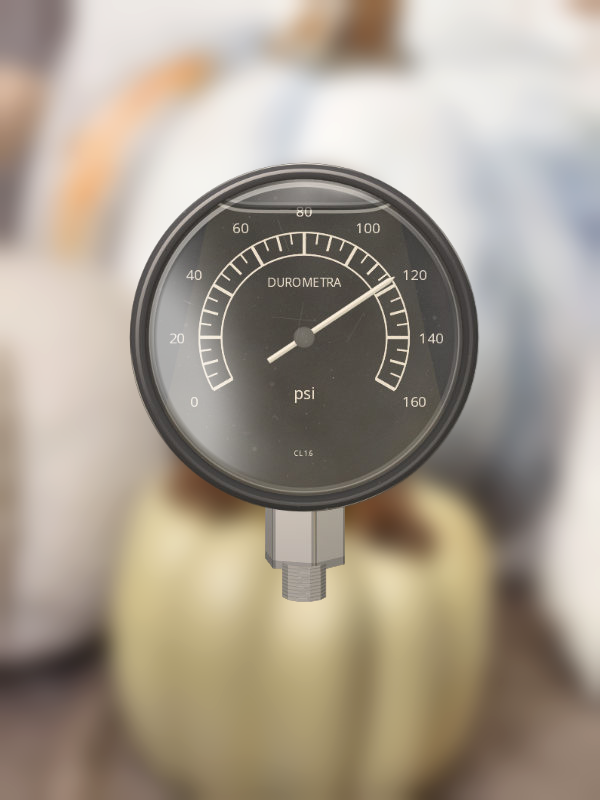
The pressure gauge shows 117.5; psi
